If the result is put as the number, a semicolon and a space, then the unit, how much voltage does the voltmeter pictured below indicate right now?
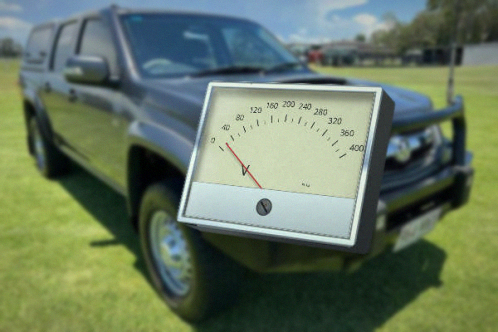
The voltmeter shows 20; V
